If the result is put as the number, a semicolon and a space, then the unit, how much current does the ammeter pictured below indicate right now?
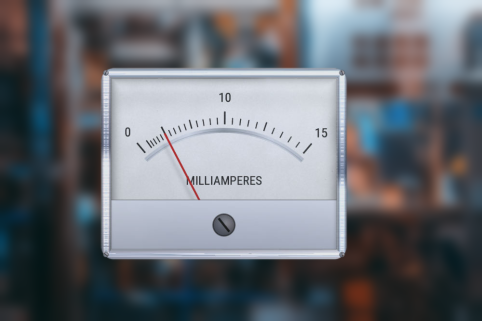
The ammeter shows 5; mA
